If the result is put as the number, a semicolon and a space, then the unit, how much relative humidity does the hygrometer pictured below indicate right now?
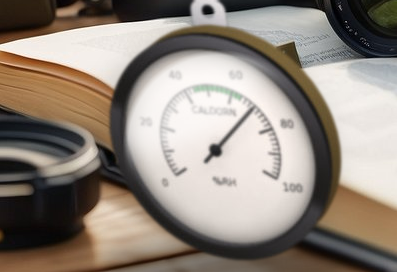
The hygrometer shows 70; %
